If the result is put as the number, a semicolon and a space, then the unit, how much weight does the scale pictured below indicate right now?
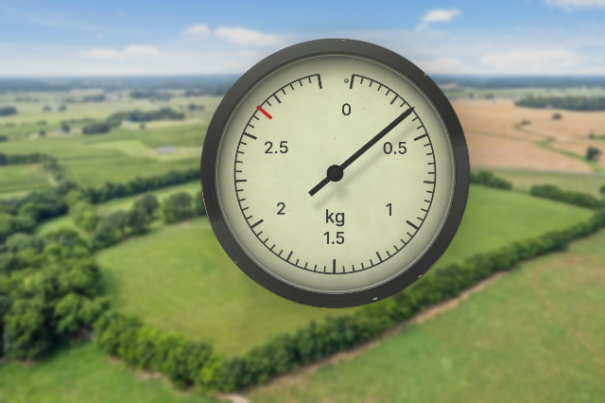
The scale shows 0.35; kg
